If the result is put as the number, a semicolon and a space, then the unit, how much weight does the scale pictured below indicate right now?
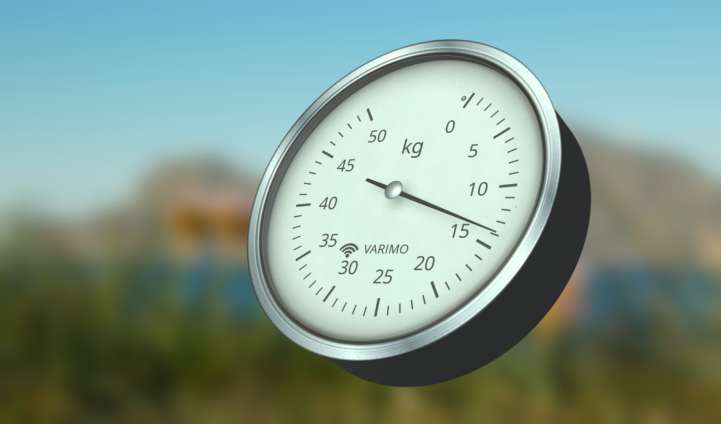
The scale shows 14; kg
